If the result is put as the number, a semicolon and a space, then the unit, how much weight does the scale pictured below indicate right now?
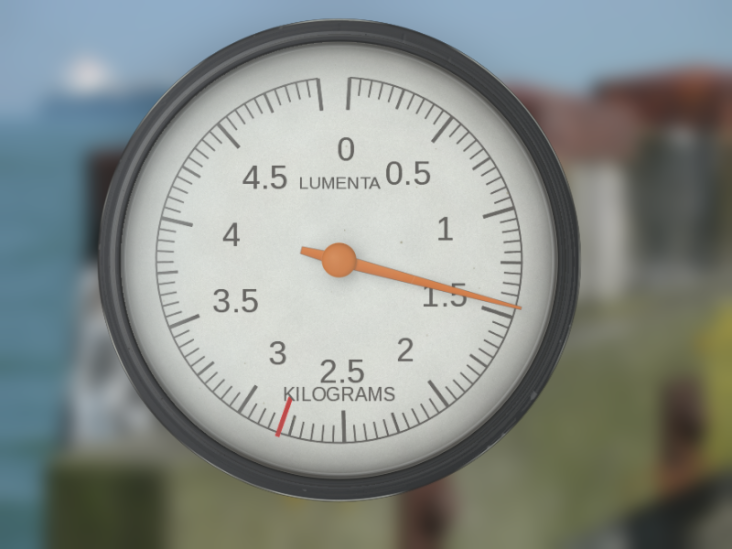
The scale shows 1.45; kg
